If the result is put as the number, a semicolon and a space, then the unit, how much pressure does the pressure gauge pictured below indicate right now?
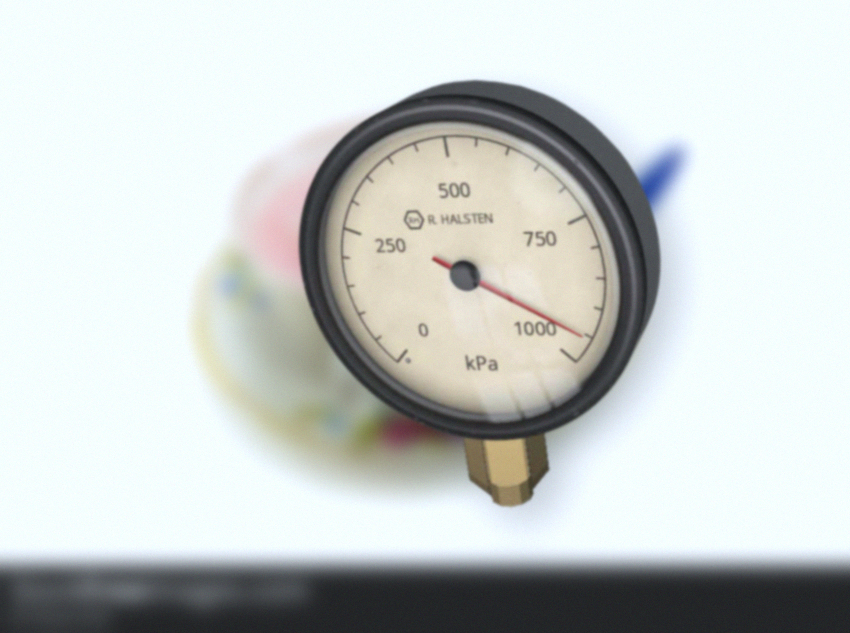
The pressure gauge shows 950; kPa
